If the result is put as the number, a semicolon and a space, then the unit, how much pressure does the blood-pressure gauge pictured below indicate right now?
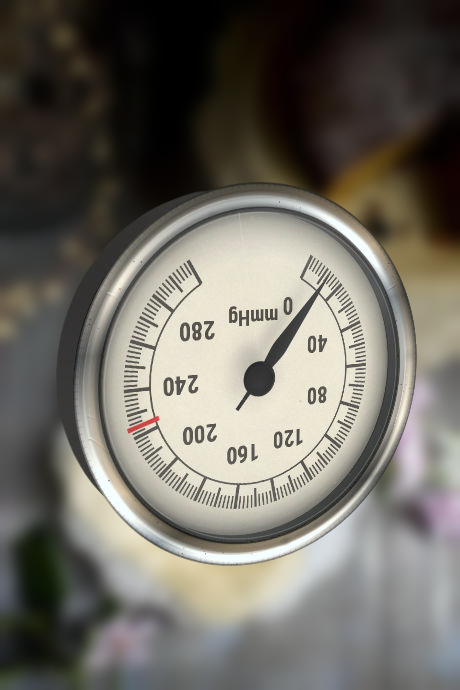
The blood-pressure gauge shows 10; mmHg
